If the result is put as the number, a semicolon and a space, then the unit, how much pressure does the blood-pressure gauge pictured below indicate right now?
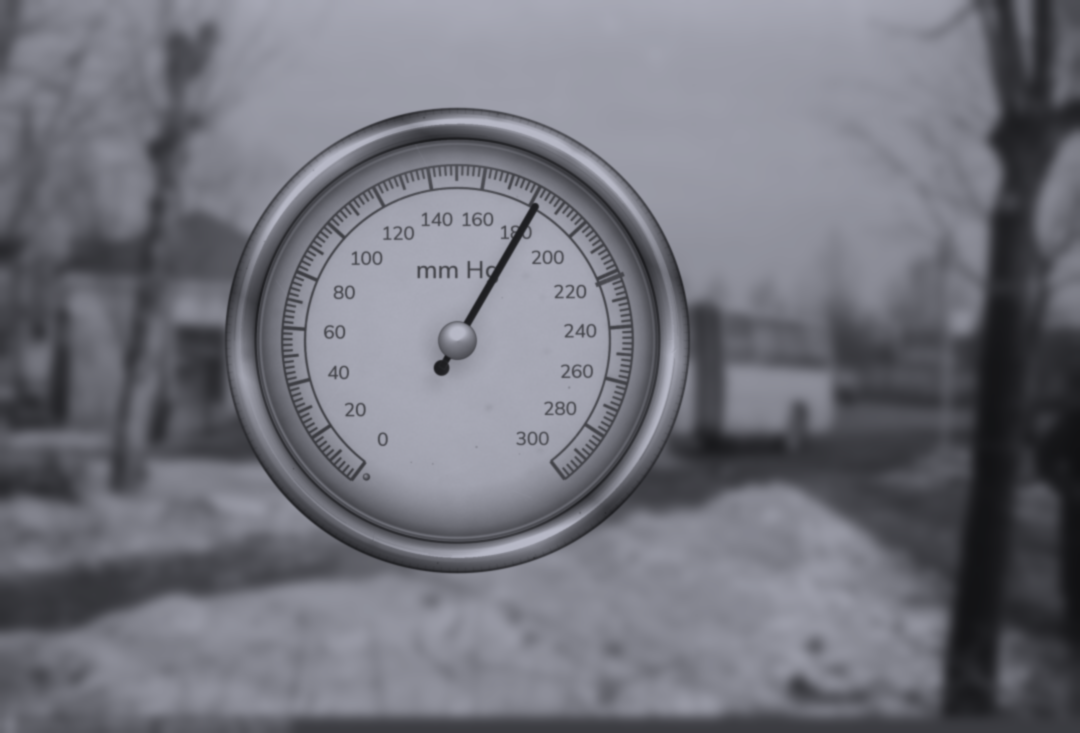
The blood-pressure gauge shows 182; mmHg
